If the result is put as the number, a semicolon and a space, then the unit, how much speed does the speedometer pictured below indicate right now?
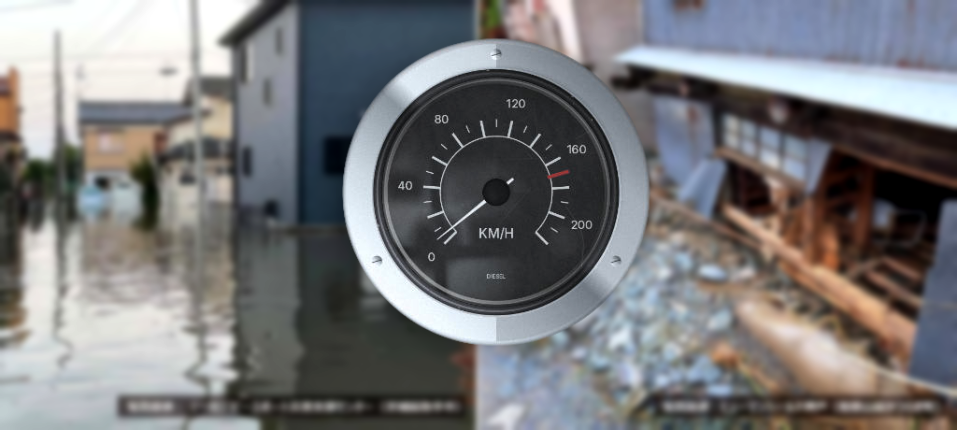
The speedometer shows 5; km/h
